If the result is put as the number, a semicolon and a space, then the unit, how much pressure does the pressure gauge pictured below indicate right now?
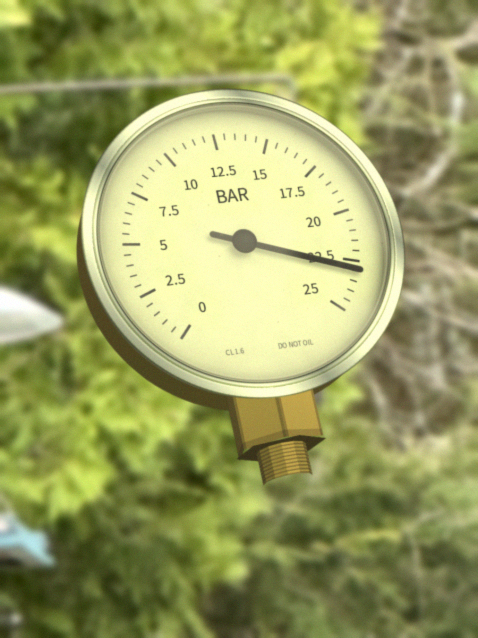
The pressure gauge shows 23; bar
